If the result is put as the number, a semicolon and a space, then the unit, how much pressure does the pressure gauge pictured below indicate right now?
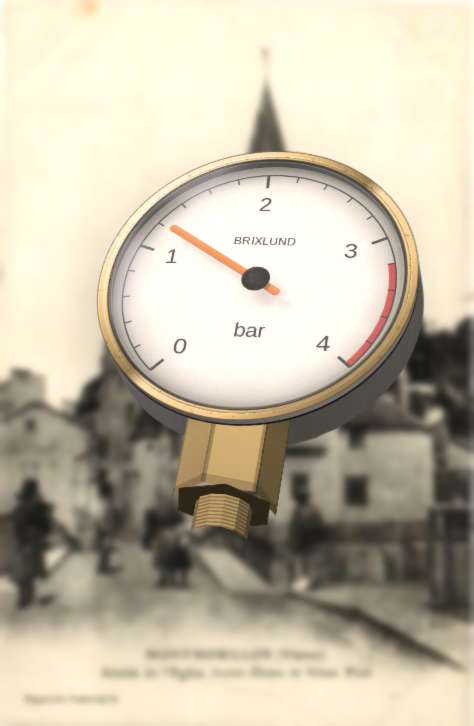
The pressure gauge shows 1.2; bar
